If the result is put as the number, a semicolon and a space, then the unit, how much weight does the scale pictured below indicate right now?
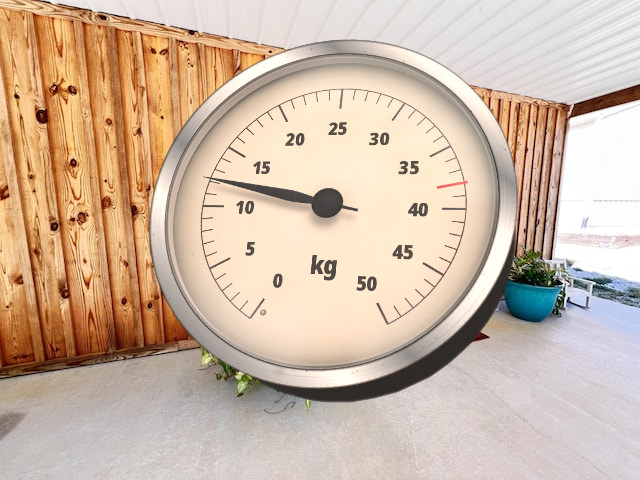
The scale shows 12; kg
